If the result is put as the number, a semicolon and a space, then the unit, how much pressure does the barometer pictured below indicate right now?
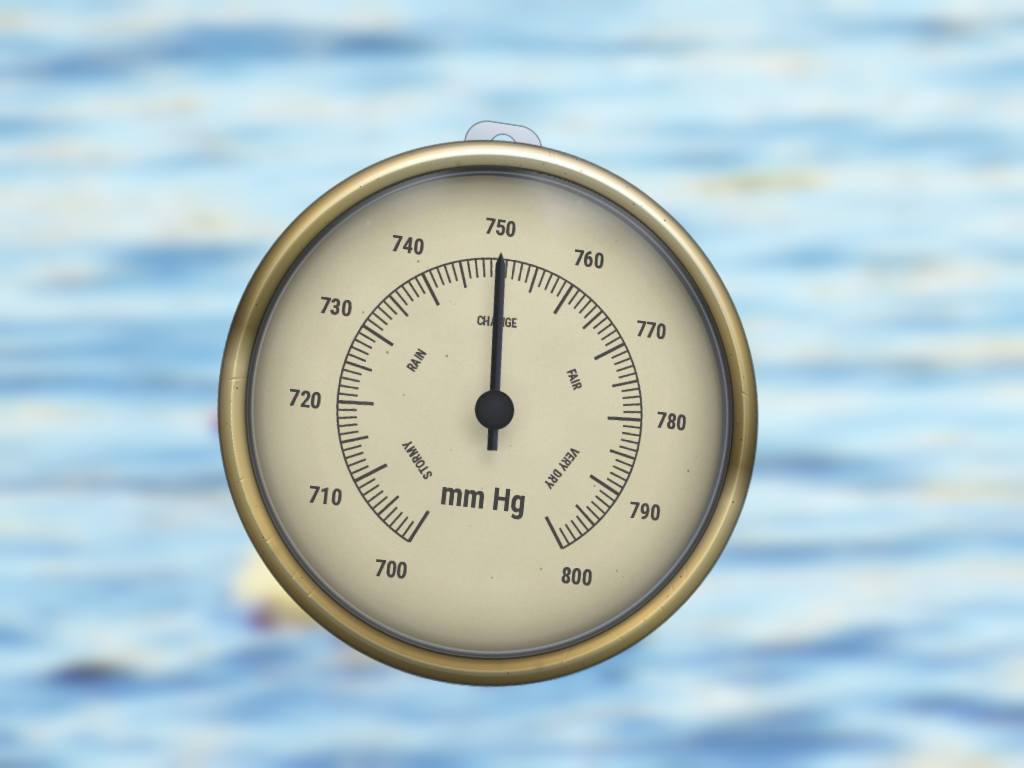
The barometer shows 750; mmHg
